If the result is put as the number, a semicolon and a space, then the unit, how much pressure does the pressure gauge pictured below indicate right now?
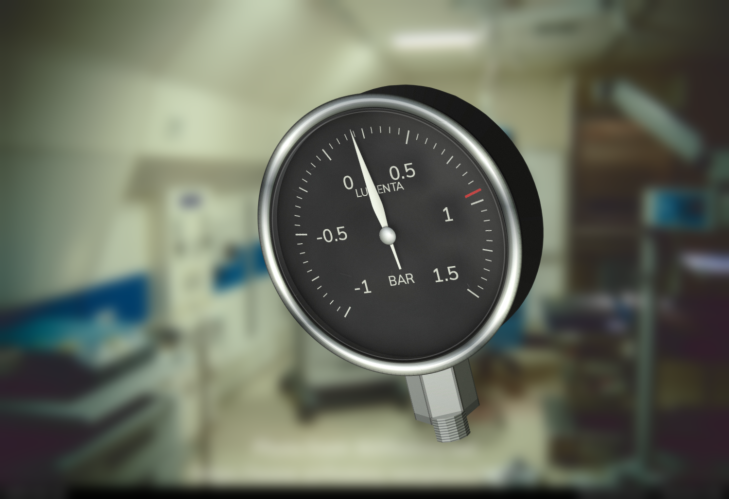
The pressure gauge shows 0.2; bar
